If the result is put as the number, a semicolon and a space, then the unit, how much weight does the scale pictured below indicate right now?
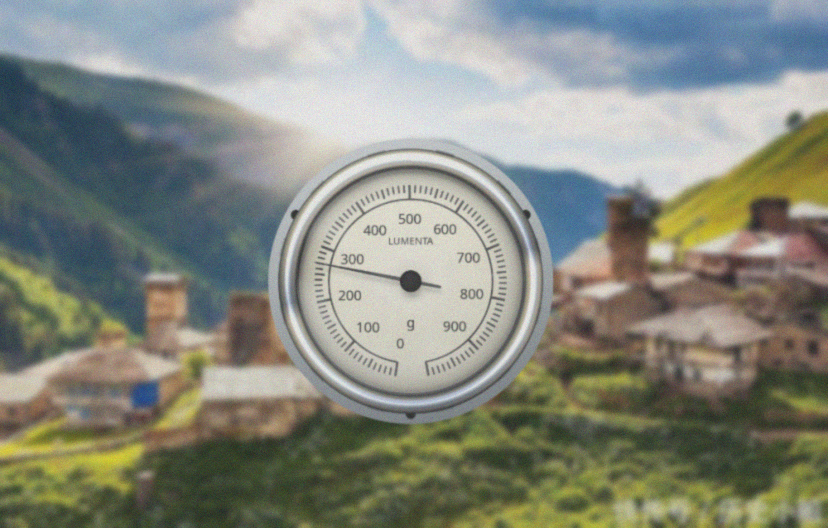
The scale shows 270; g
